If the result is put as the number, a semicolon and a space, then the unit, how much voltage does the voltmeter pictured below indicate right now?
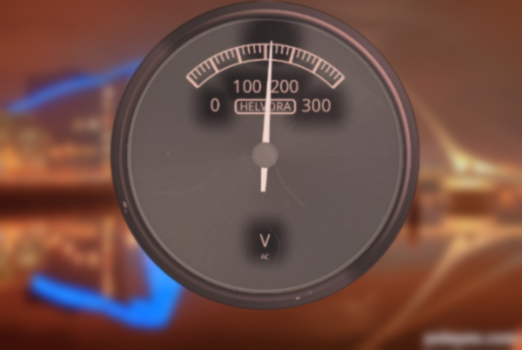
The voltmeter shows 160; V
